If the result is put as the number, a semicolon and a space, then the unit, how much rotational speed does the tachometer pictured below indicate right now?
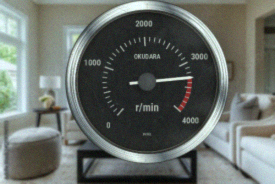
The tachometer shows 3300; rpm
